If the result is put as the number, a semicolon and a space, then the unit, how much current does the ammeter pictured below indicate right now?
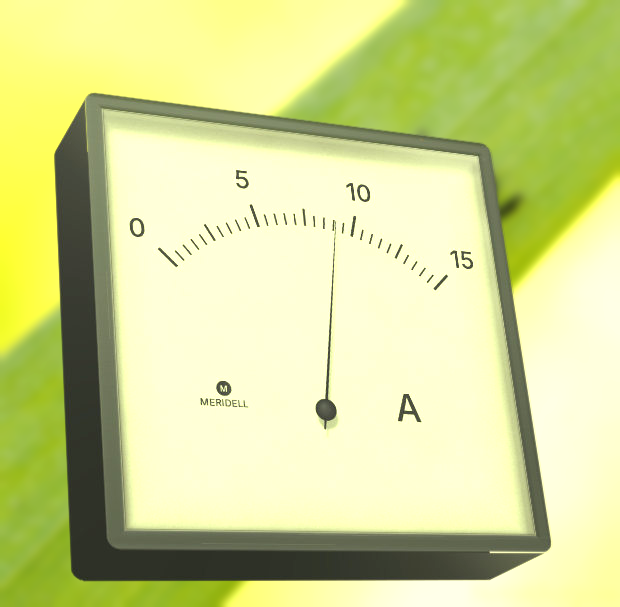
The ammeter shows 9; A
